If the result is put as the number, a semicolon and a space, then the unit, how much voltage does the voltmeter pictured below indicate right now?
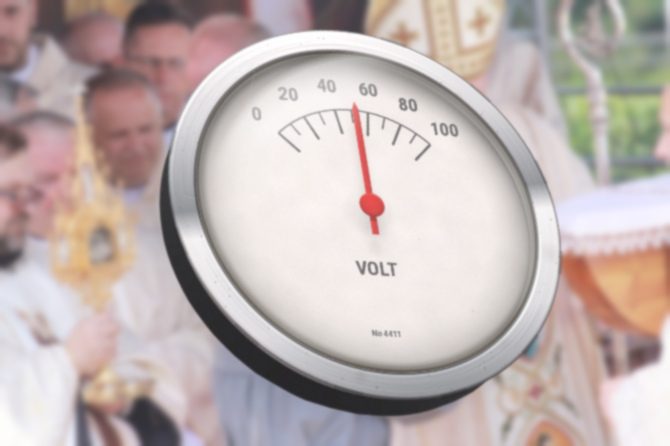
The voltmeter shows 50; V
